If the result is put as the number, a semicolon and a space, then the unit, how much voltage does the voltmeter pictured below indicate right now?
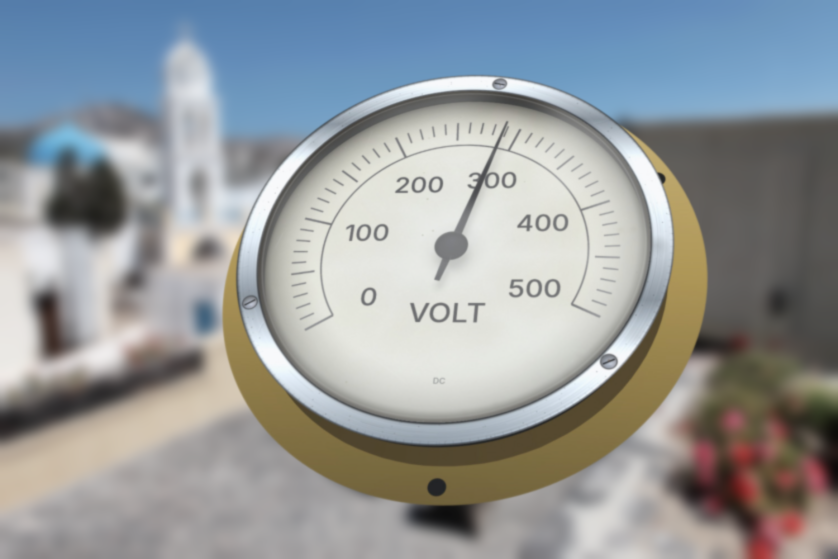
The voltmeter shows 290; V
